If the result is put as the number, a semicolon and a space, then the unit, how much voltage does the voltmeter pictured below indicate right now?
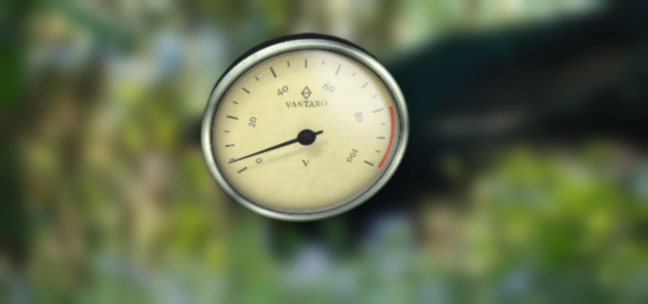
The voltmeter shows 5; V
